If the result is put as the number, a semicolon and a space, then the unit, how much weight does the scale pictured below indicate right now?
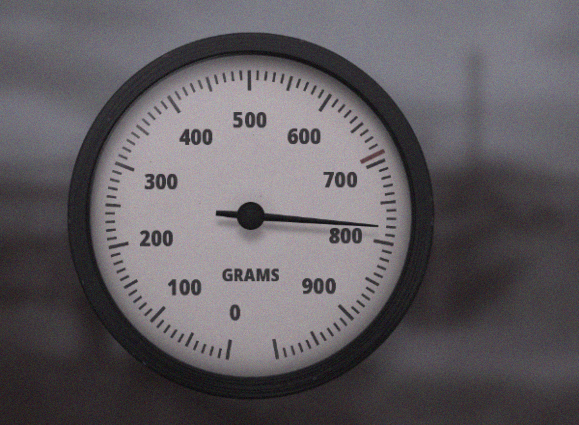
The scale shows 780; g
